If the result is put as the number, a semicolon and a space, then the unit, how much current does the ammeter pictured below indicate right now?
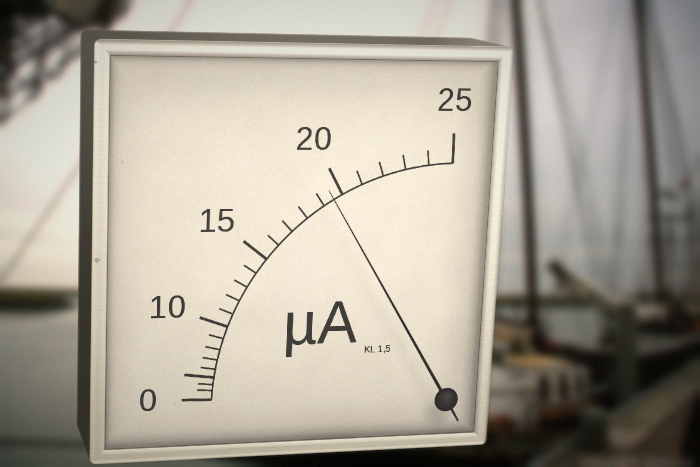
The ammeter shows 19.5; µA
